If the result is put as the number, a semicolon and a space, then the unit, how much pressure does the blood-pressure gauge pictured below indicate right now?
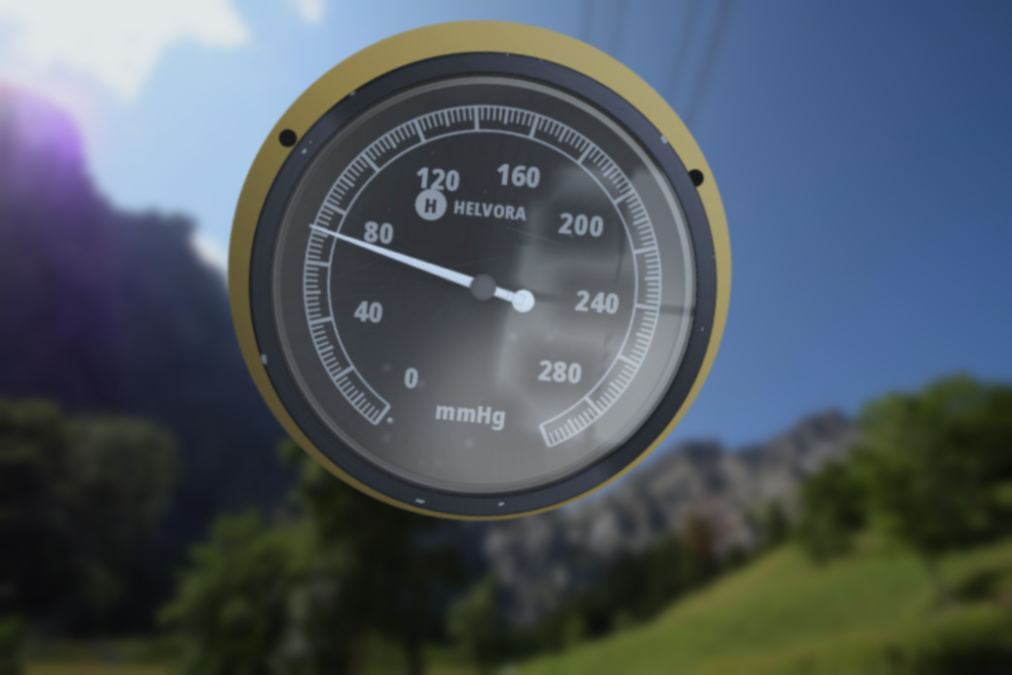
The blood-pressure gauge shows 72; mmHg
